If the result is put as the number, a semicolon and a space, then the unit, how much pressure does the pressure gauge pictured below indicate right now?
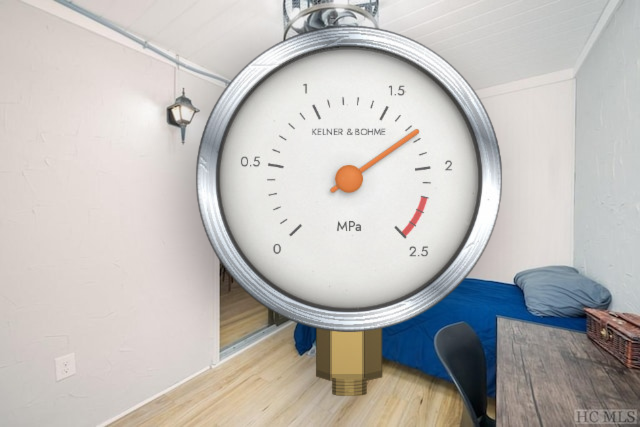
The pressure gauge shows 1.75; MPa
